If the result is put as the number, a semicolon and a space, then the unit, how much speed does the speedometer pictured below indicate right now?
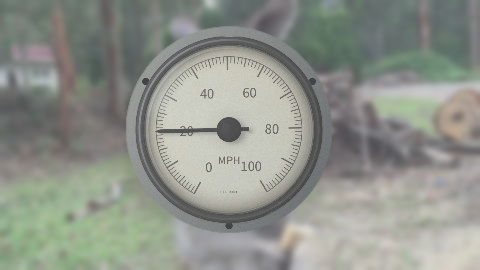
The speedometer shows 20; mph
